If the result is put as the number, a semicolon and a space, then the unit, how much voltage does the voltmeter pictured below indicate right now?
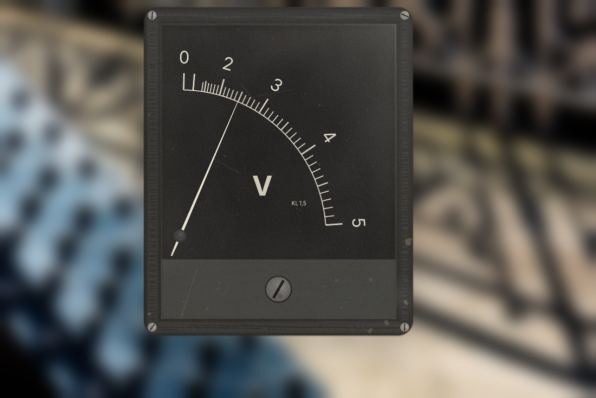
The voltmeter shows 2.5; V
